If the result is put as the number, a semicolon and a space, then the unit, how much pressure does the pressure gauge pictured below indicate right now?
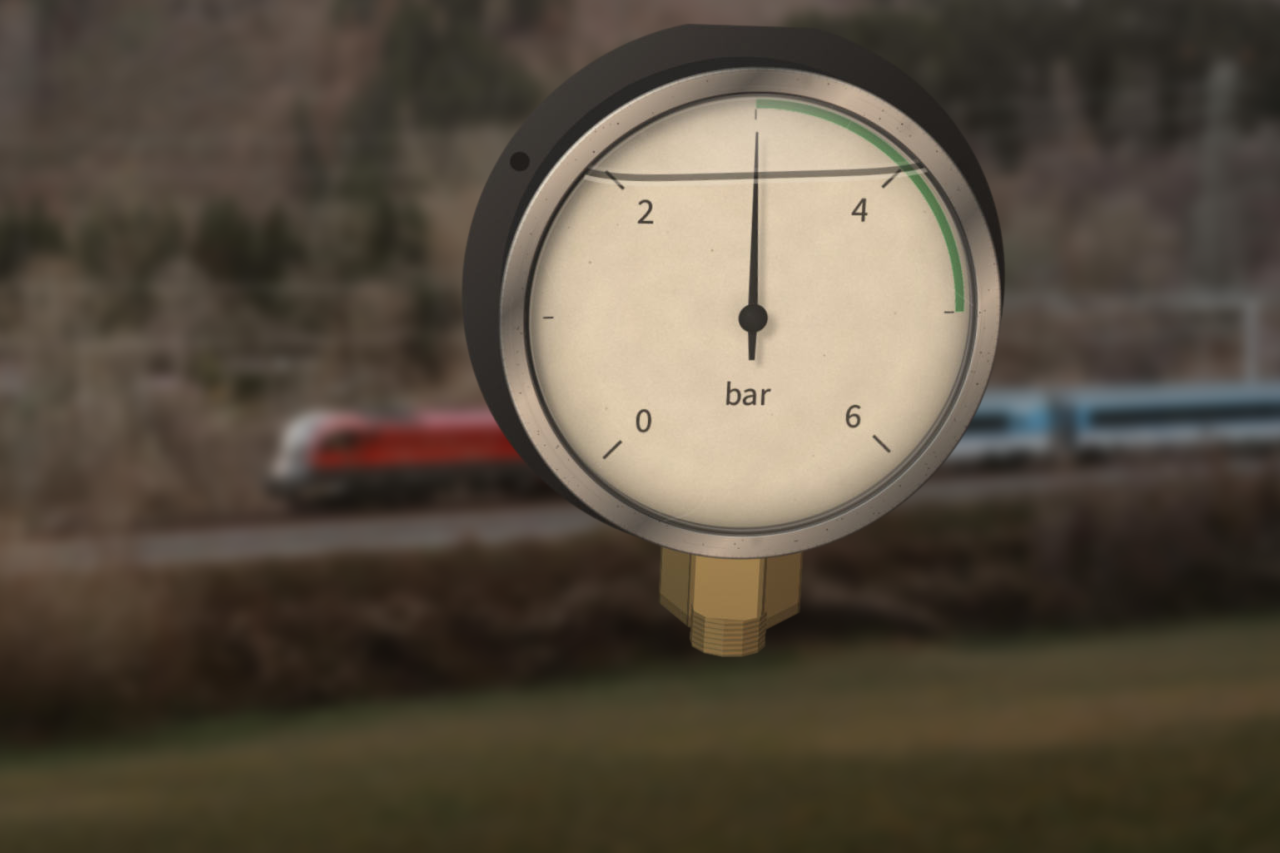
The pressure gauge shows 3; bar
